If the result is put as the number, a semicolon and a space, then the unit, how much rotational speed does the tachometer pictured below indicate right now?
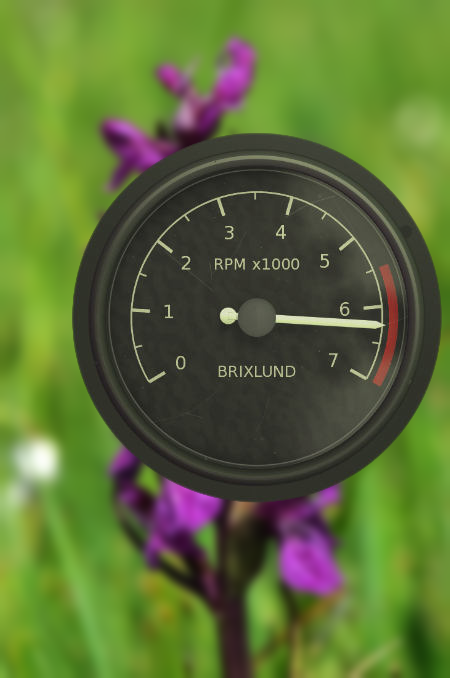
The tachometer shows 6250; rpm
